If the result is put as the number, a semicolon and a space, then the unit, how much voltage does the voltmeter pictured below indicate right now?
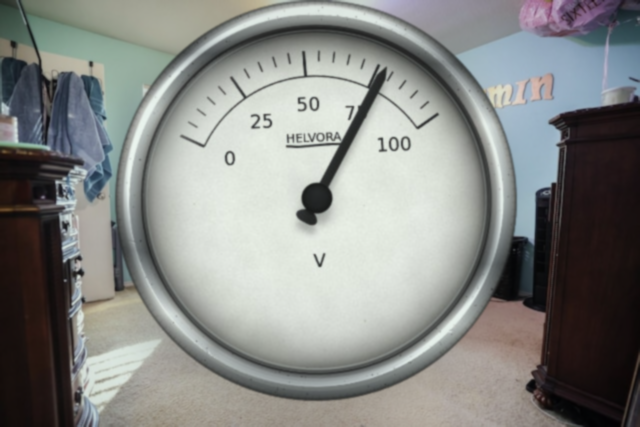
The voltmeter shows 77.5; V
